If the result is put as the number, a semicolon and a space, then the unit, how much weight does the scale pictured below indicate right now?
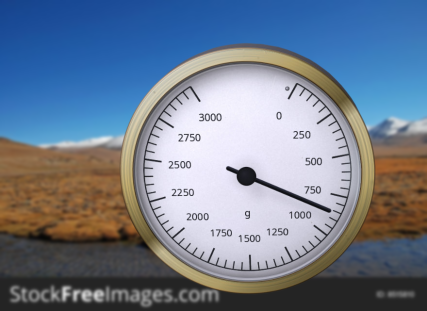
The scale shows 850; g
